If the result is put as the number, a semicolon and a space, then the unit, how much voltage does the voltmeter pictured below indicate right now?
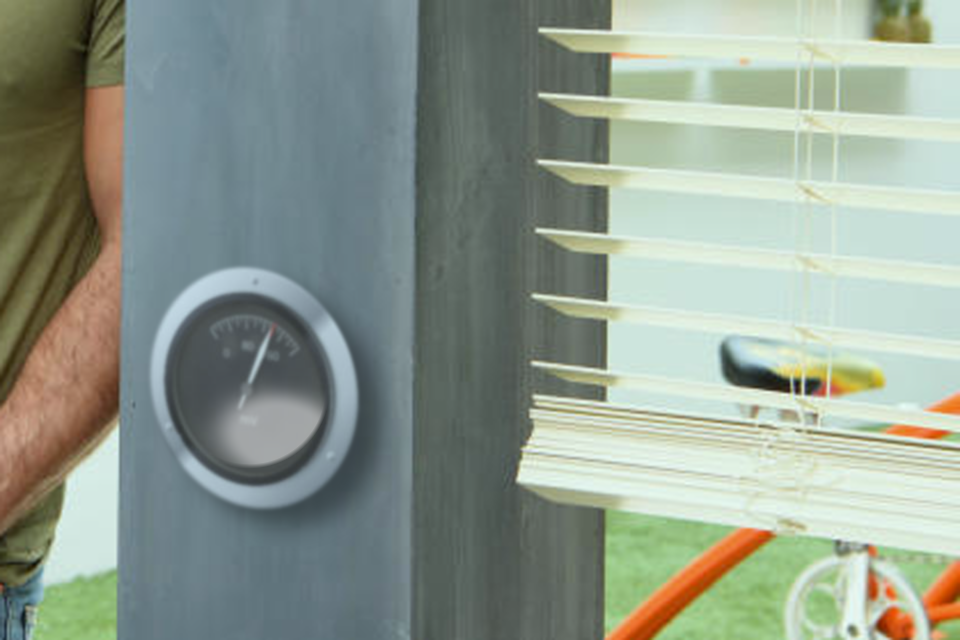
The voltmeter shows 140; mV
